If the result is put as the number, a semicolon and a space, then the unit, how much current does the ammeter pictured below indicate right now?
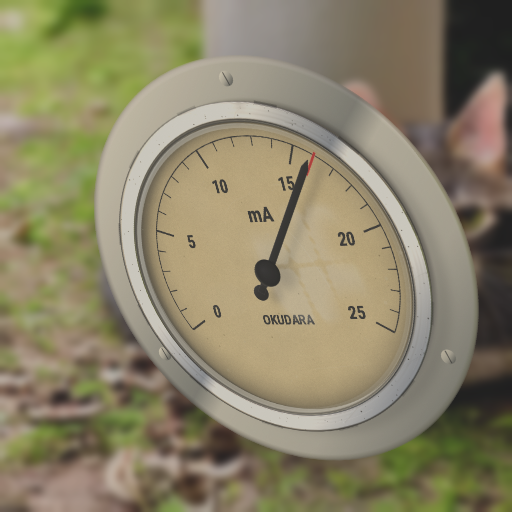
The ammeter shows 16; mA
